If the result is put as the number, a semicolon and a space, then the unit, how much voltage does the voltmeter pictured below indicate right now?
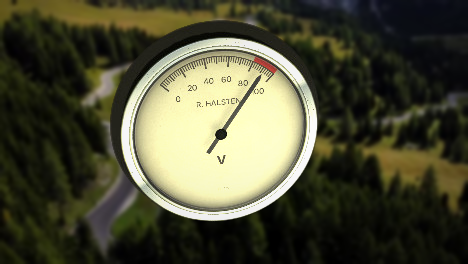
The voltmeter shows 90; V
